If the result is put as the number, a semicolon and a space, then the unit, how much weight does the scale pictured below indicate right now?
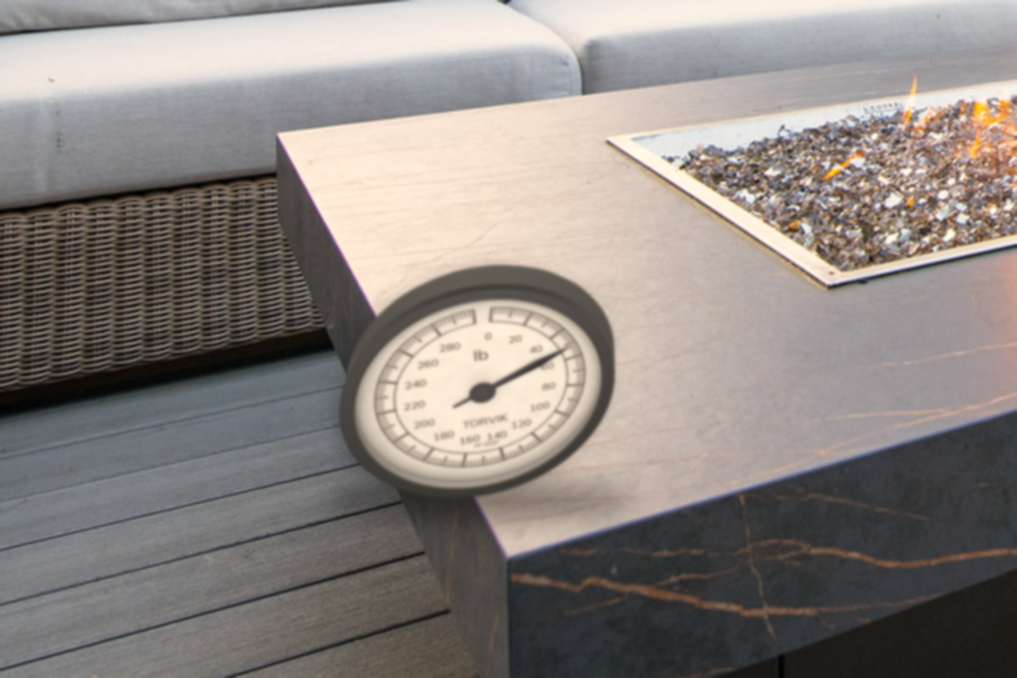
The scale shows 50; lb
